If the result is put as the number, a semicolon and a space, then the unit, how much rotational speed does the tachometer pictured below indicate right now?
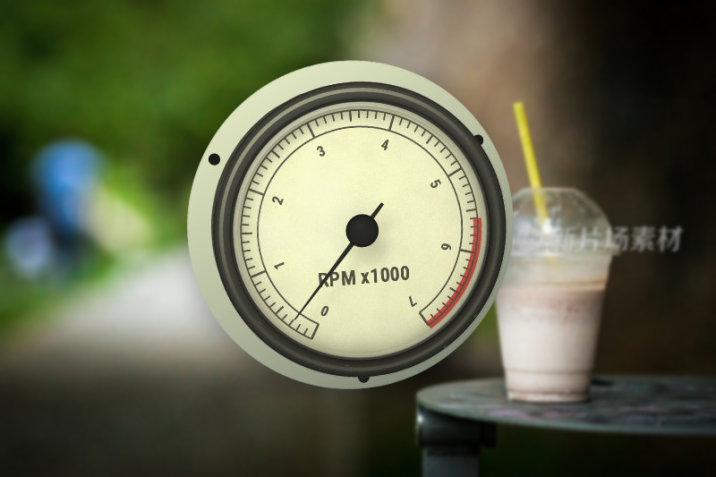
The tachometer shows 300; rpm
